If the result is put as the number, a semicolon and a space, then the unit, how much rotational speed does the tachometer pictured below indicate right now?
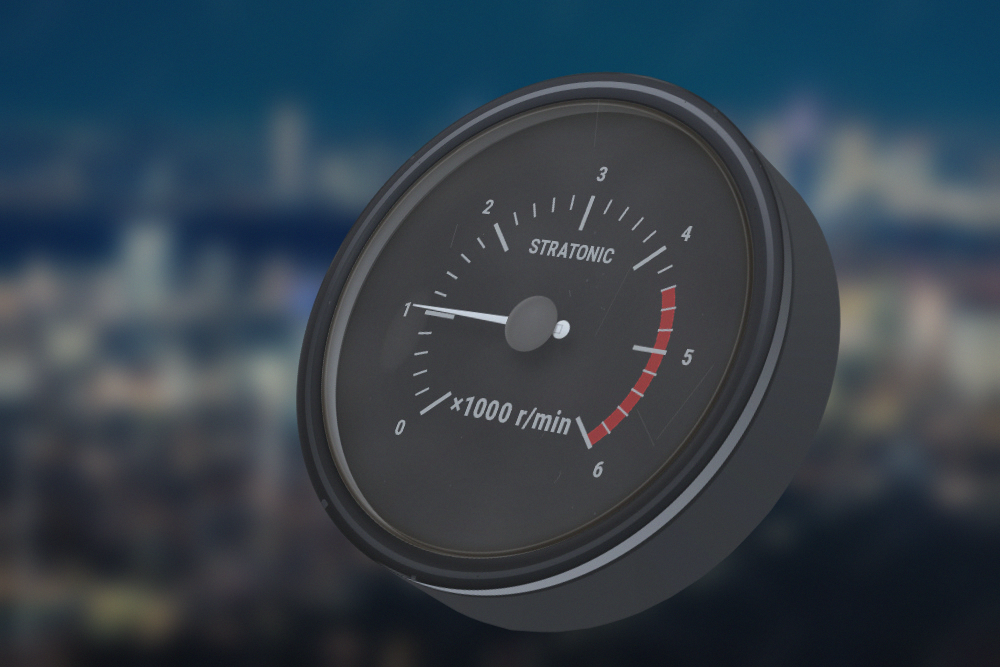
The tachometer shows 1000; rpm
